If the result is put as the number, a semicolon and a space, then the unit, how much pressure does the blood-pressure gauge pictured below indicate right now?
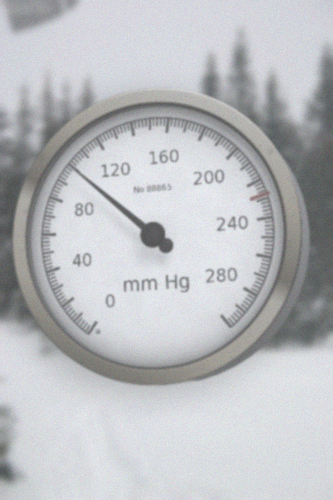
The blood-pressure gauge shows 100; mmHg
